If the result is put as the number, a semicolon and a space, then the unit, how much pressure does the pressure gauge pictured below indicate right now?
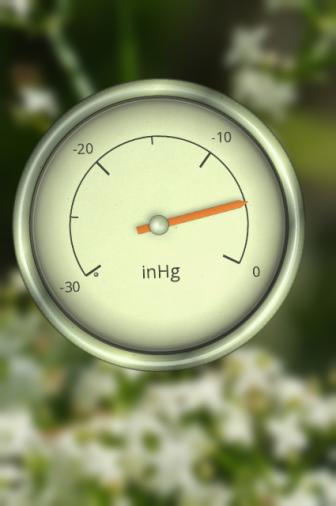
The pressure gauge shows -5; inHg
